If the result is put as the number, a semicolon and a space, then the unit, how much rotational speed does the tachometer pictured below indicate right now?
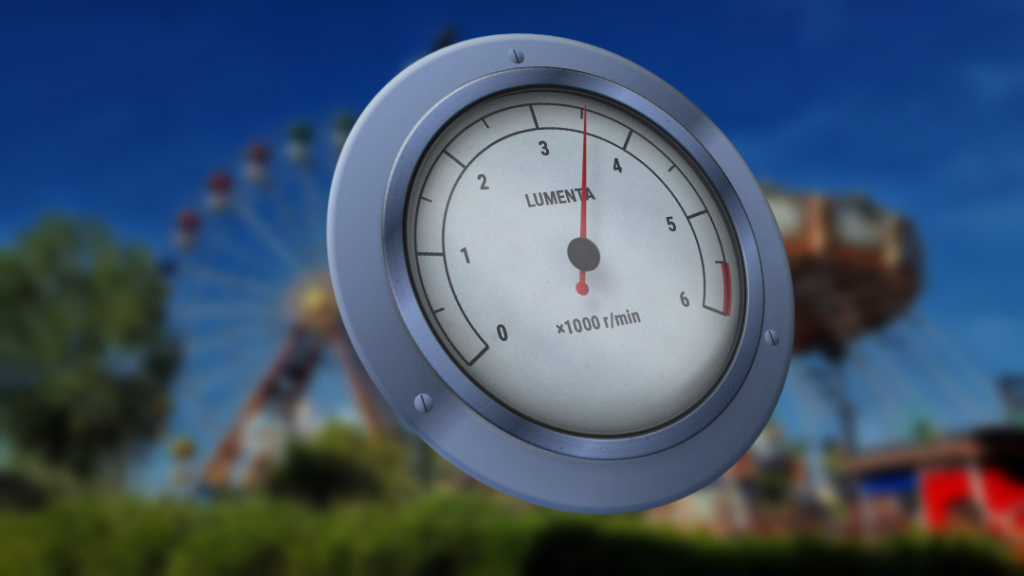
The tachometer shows 3500; rpm
